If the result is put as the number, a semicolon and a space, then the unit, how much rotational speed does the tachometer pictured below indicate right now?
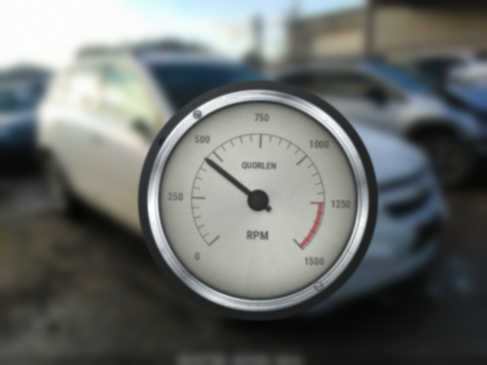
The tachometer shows 450; rpm
